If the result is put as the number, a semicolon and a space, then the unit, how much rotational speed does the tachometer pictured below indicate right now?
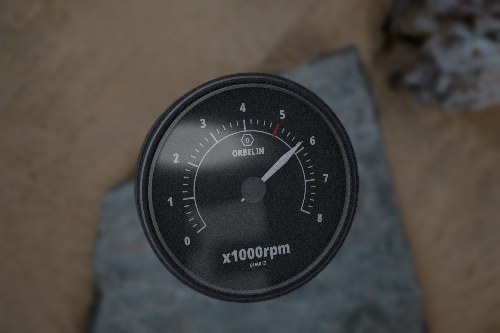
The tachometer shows 5800; rpm
